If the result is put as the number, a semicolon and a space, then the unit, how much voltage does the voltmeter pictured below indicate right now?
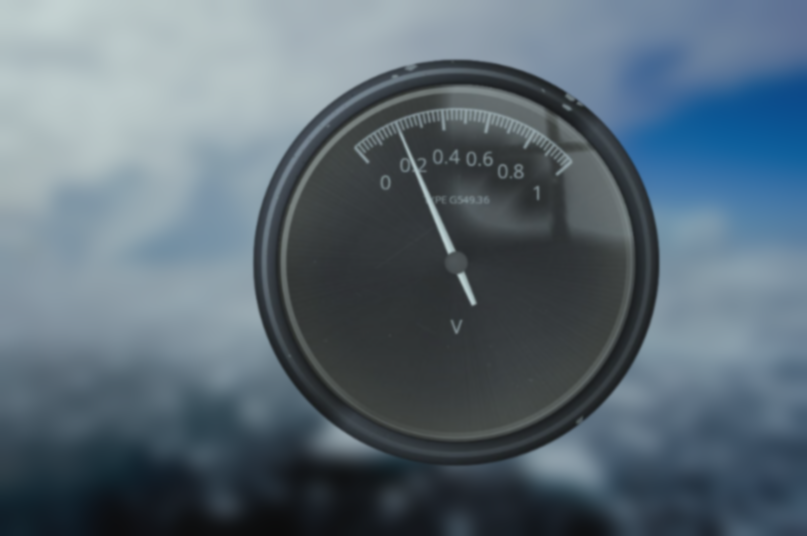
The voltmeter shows 0.2; V
